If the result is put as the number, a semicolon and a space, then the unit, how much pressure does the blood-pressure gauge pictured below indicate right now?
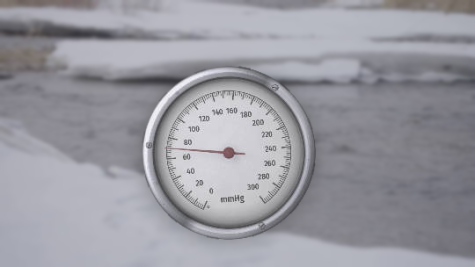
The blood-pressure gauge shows 70; mmHg
